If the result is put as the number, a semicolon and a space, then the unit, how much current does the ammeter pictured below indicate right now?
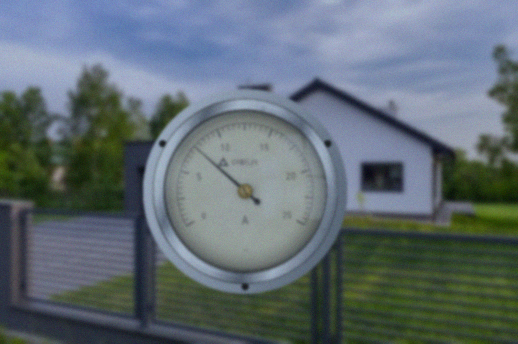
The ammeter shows 7.5; A
